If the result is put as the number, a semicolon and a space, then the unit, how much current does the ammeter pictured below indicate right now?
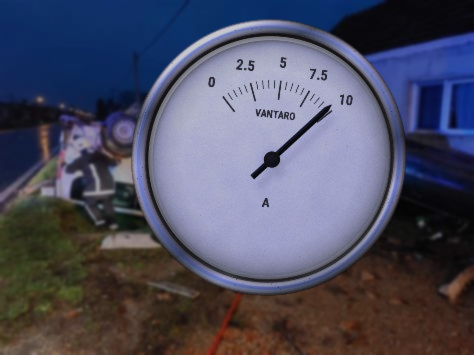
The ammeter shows 9.5; A
